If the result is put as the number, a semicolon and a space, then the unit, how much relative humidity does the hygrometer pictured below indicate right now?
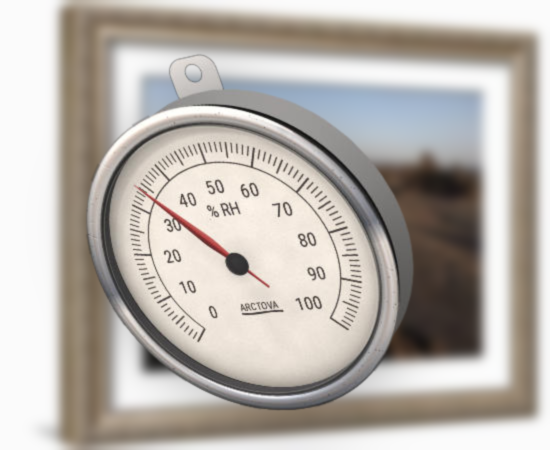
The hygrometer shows 35; %
